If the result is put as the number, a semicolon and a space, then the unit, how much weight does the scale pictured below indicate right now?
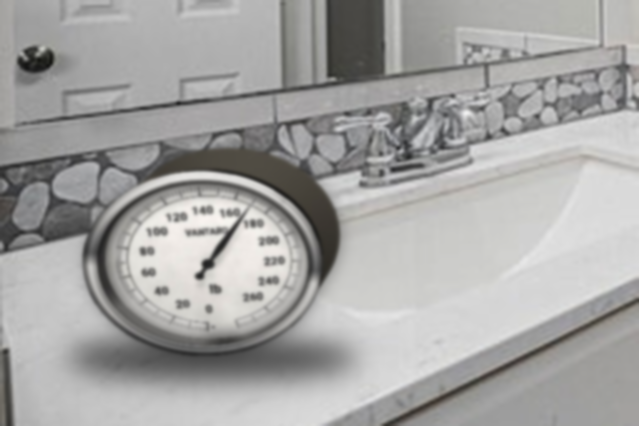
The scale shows 170; lb
